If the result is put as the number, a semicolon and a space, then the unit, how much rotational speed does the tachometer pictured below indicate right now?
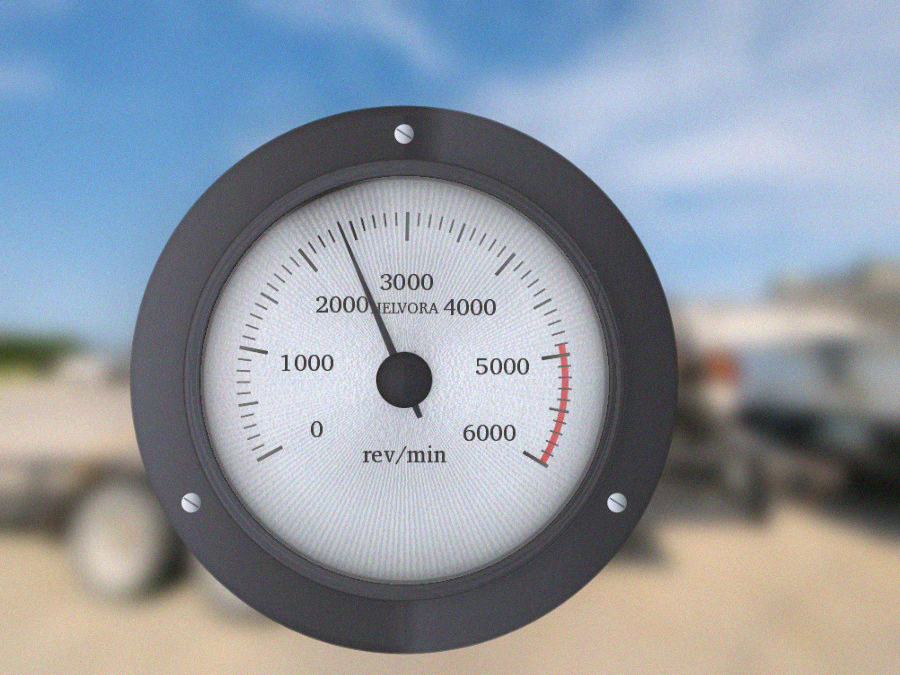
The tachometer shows 2400; rpm
